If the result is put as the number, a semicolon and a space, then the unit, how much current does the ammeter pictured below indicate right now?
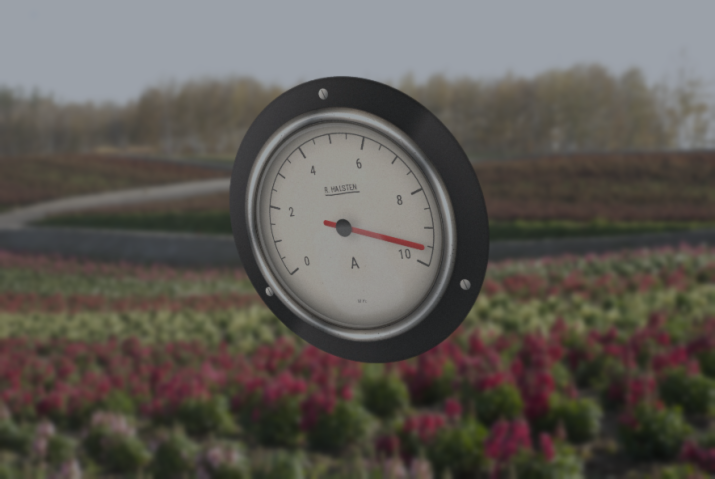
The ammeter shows 9.5; A
